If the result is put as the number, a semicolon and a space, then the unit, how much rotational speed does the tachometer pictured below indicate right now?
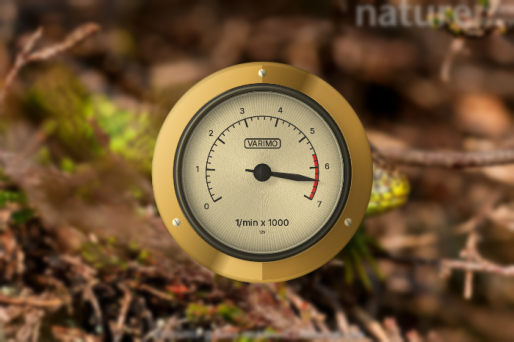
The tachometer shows 6400; rpm
